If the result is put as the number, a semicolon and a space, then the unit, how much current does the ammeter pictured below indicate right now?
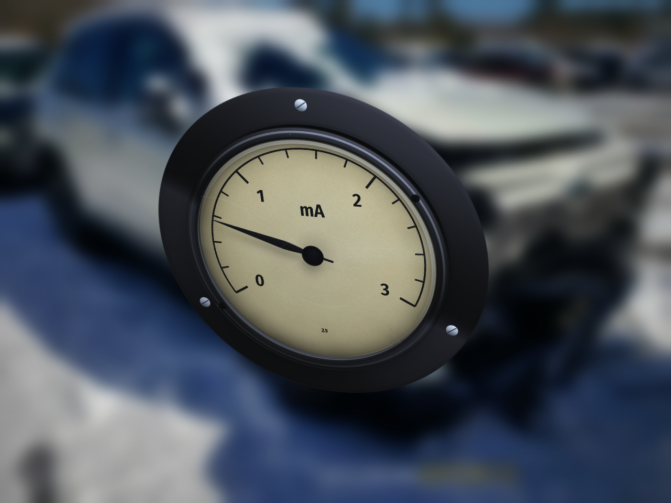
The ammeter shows 0.6; mA
